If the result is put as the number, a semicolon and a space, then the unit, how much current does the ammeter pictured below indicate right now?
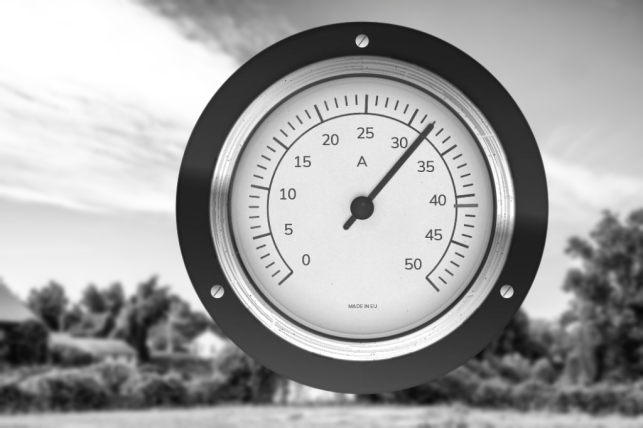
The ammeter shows 32; A
